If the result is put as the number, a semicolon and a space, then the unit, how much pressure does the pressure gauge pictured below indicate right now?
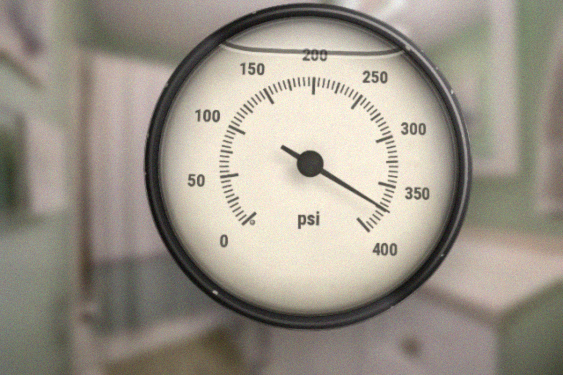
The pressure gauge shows 375; psi
